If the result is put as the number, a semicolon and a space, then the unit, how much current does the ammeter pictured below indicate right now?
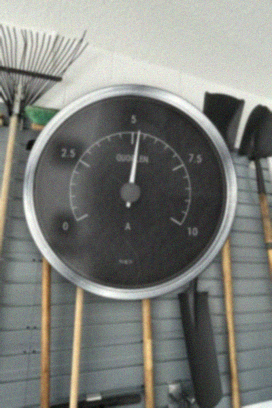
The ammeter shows 5.25; A
